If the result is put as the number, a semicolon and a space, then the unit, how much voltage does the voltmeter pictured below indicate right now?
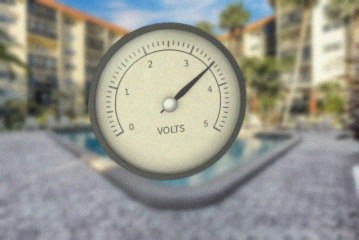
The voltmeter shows 3.5; V
